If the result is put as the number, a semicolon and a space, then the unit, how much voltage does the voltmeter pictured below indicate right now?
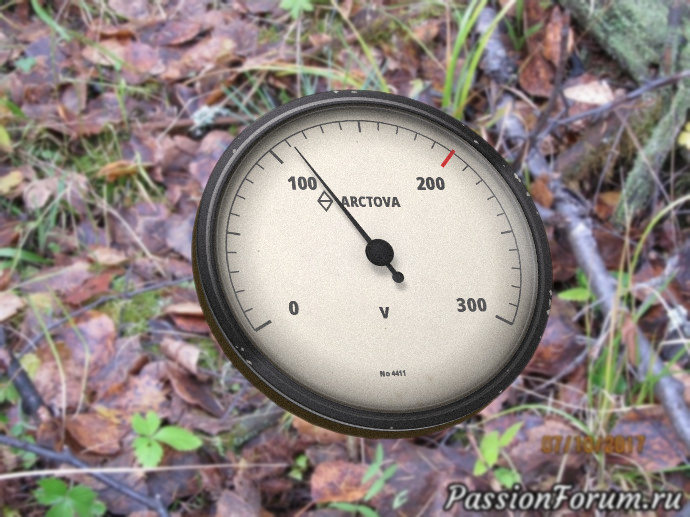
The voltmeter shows 110; V
